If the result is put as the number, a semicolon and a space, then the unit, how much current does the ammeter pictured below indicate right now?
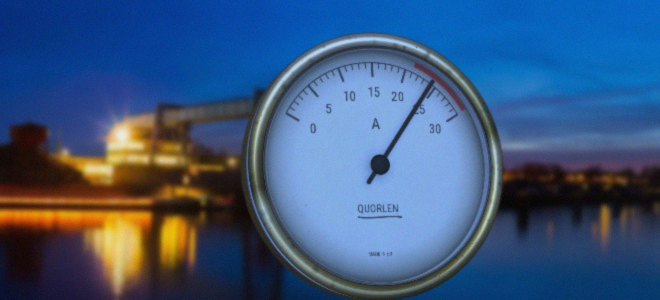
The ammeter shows 24; A
